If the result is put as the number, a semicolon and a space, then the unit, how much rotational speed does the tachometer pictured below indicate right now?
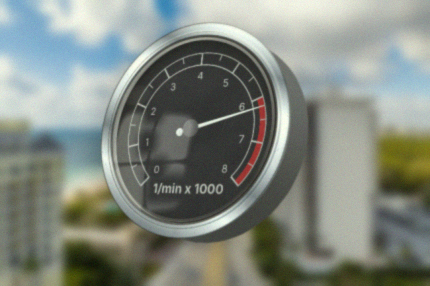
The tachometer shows 6250; rpm
